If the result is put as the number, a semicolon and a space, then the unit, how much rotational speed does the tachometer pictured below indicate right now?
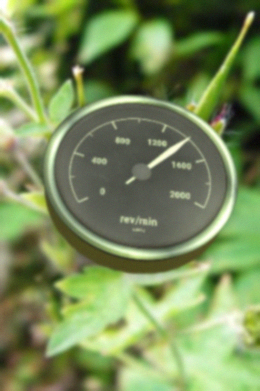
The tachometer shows 1400; rpm
